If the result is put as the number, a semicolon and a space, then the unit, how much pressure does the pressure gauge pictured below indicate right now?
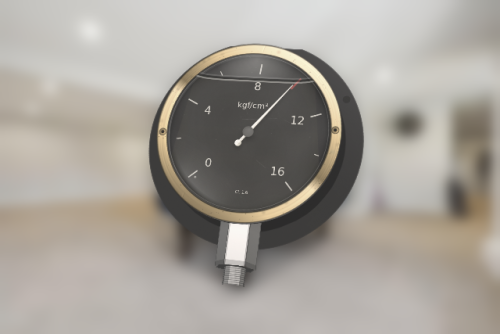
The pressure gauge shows 10; kg/cm²
